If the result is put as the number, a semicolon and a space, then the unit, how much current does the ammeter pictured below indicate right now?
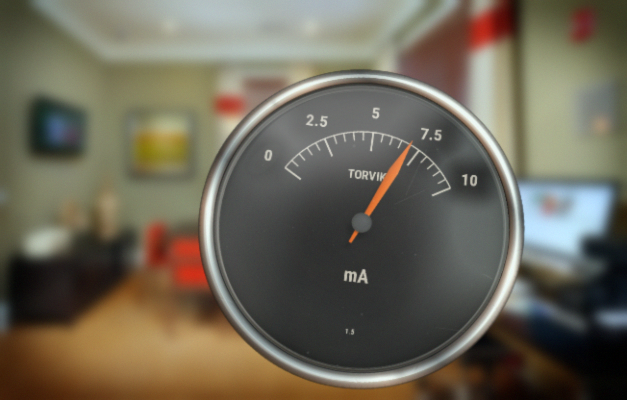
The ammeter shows 7; mA
